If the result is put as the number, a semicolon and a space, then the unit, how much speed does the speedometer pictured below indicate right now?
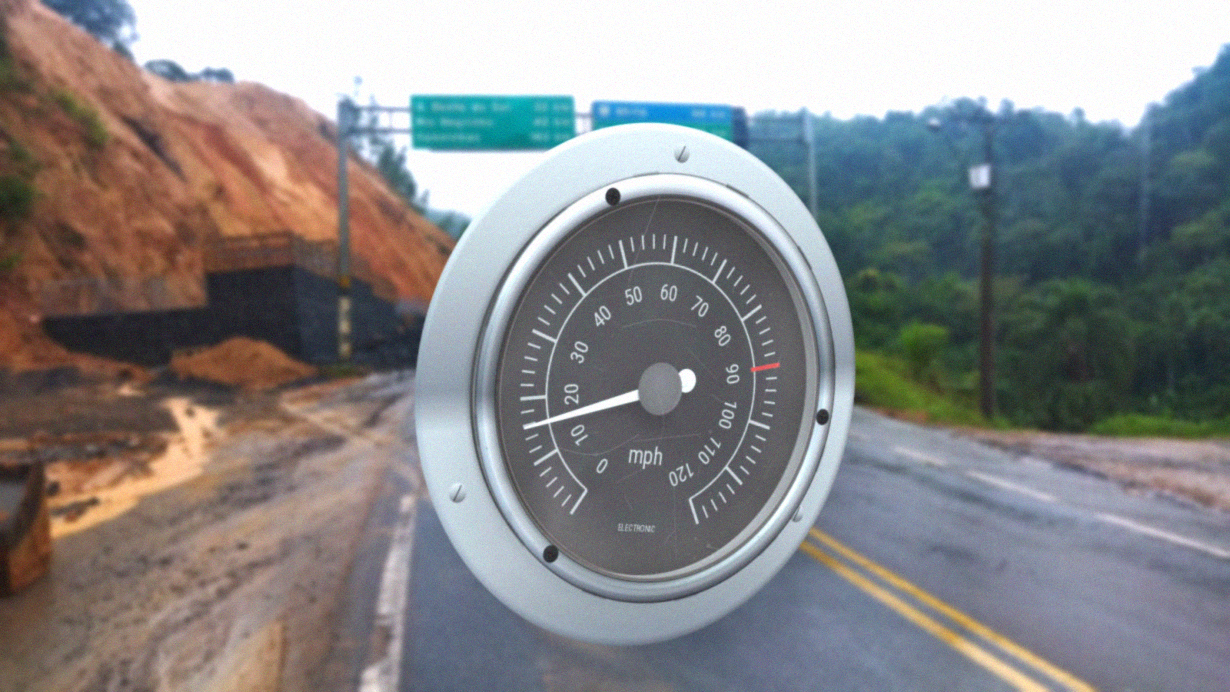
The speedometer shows 16; mph
